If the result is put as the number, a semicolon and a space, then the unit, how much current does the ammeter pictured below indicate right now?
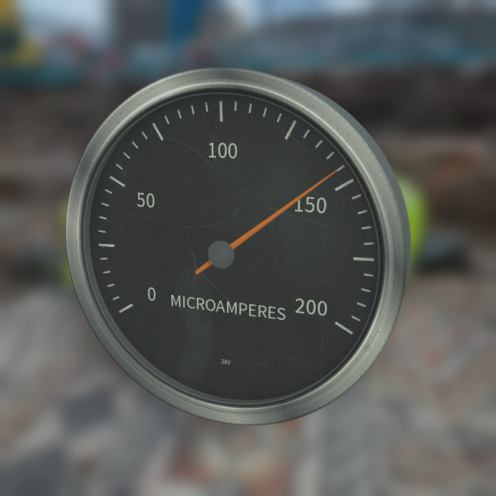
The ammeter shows 145; µA
